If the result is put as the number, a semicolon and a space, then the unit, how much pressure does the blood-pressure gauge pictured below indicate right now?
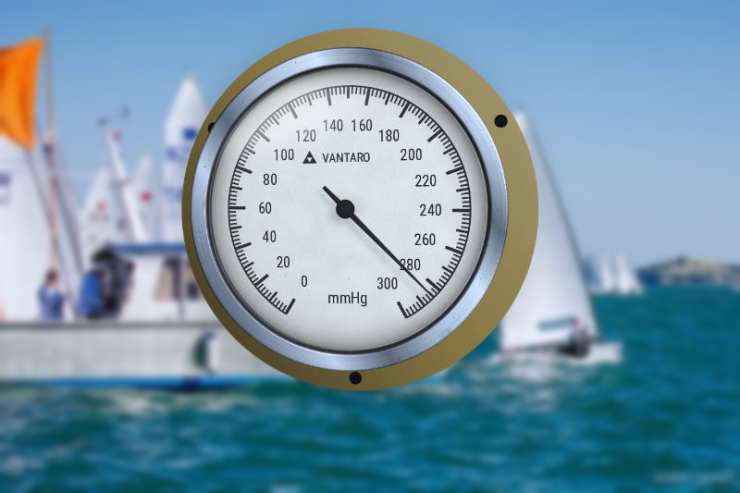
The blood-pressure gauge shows 284; mmHg
